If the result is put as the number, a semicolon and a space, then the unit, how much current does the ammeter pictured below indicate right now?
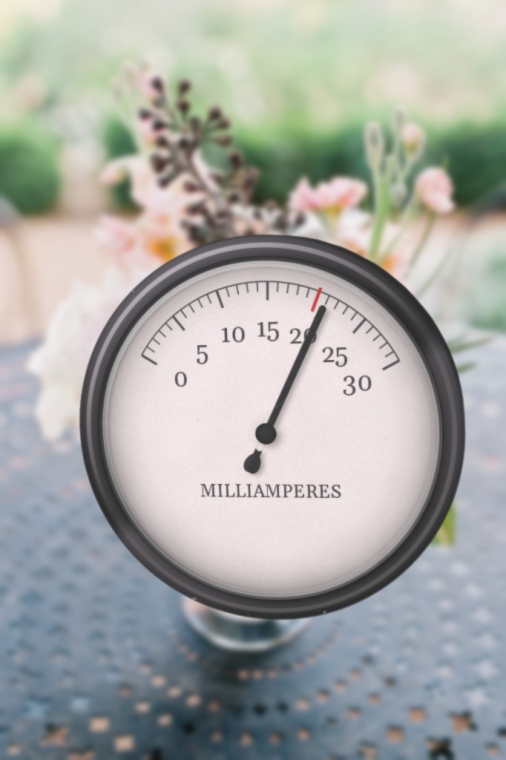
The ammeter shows 21; mA
